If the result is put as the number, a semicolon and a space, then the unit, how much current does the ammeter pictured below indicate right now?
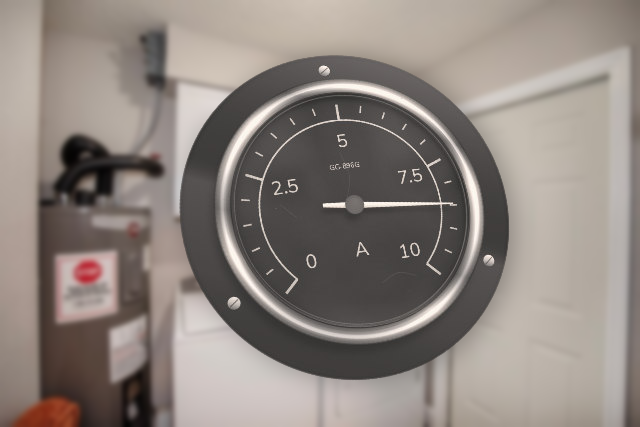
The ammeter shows 8.5; A
